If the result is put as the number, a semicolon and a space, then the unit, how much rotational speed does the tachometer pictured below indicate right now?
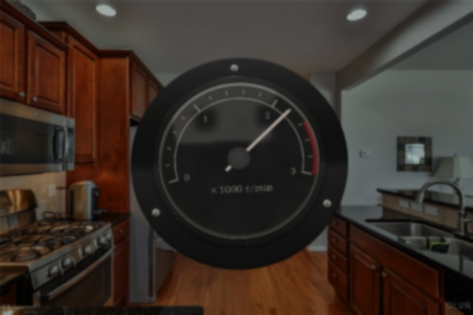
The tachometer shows 2200; rpm
